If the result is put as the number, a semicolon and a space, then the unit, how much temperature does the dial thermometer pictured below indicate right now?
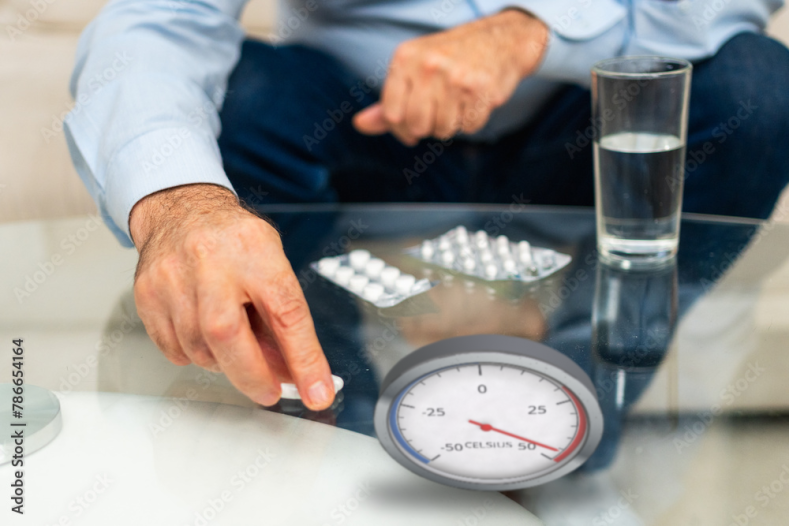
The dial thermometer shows 45; °C
